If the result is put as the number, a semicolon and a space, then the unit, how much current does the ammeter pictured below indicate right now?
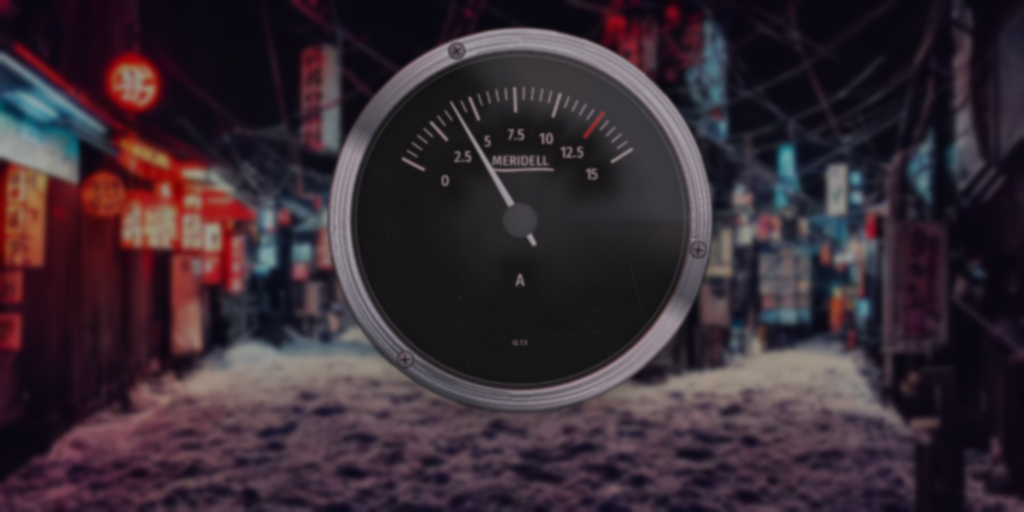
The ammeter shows 4; A
